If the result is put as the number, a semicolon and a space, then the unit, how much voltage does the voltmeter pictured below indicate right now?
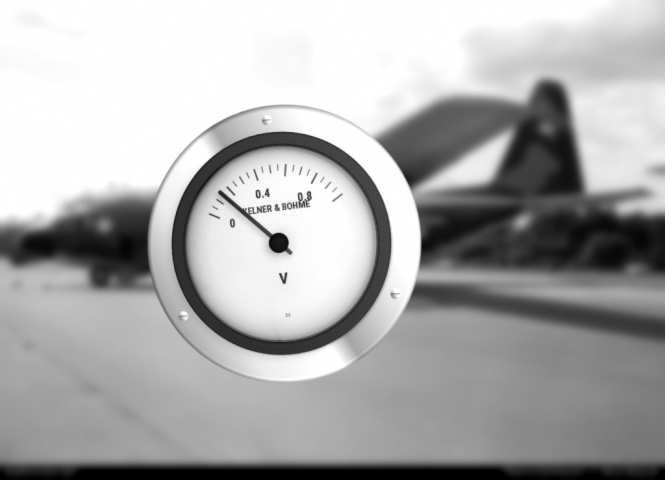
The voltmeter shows 0.15; V
